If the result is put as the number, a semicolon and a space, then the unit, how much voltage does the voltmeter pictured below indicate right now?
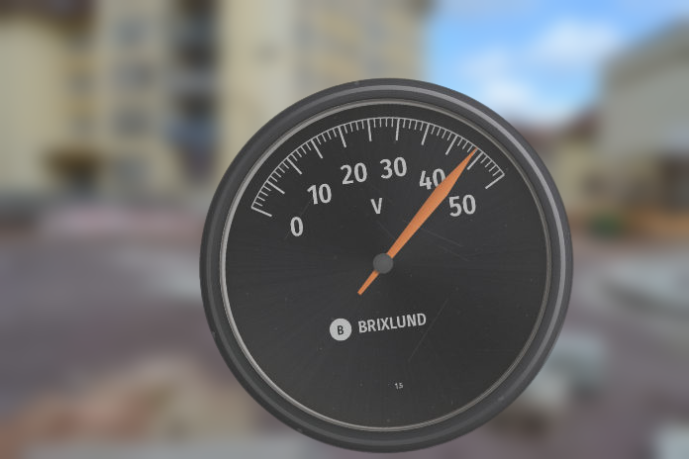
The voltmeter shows 44; V
